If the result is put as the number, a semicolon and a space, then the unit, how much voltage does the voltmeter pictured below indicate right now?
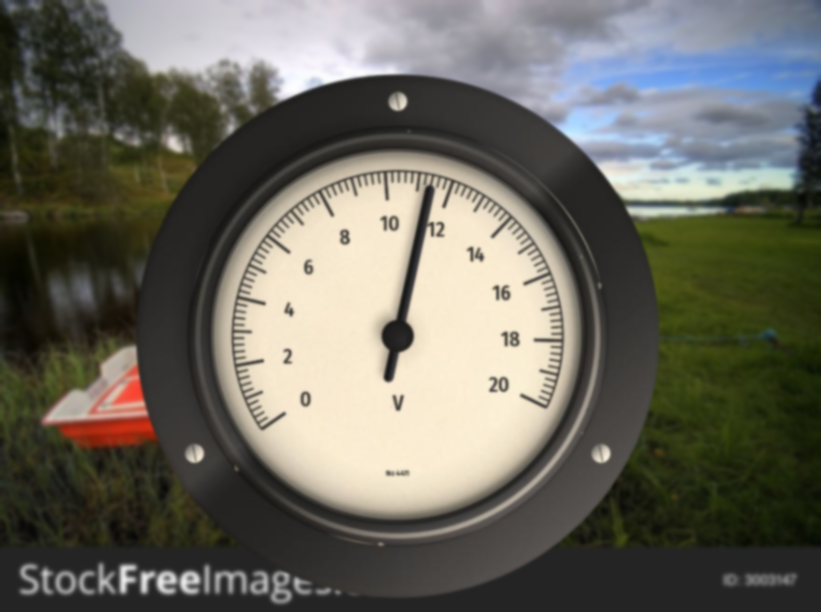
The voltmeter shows 11.4; V
